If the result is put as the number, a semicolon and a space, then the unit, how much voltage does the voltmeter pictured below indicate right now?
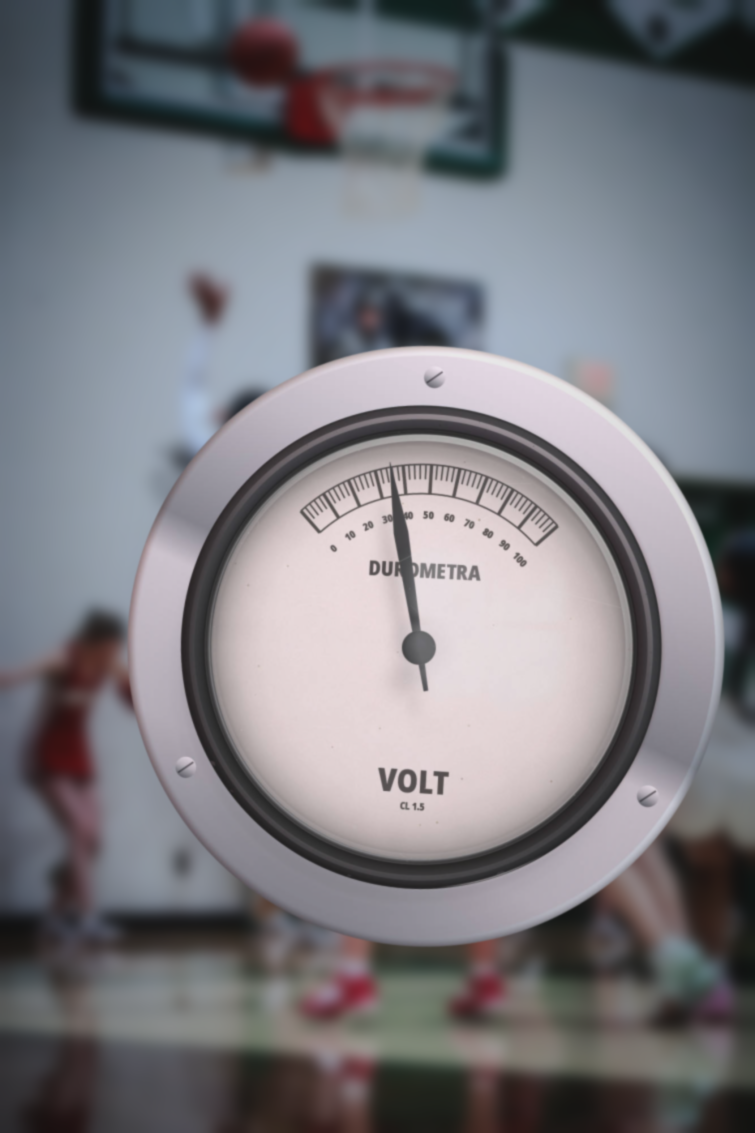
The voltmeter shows 36; V
